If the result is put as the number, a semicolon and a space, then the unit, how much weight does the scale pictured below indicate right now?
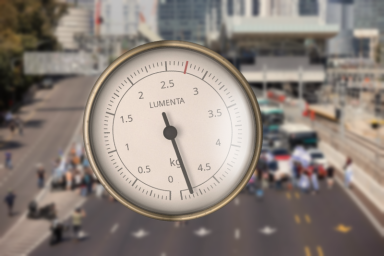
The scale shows 4.85; kg
